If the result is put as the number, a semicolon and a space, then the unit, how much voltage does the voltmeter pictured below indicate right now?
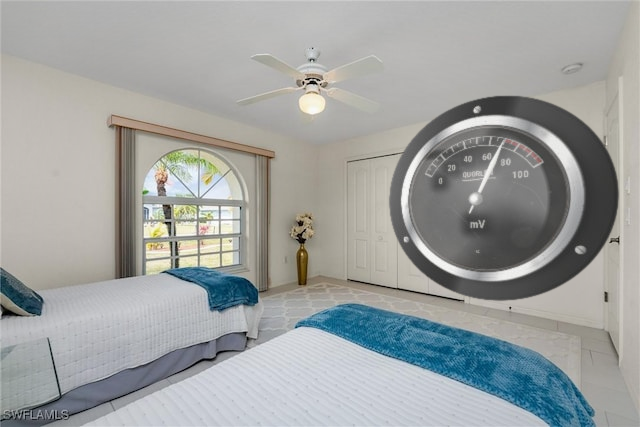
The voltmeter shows 70; mV
